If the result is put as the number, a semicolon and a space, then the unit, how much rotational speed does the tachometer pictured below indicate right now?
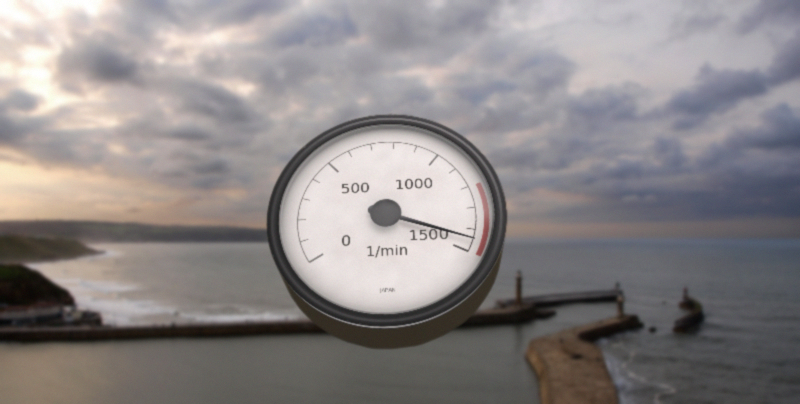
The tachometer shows 1450; rpm
